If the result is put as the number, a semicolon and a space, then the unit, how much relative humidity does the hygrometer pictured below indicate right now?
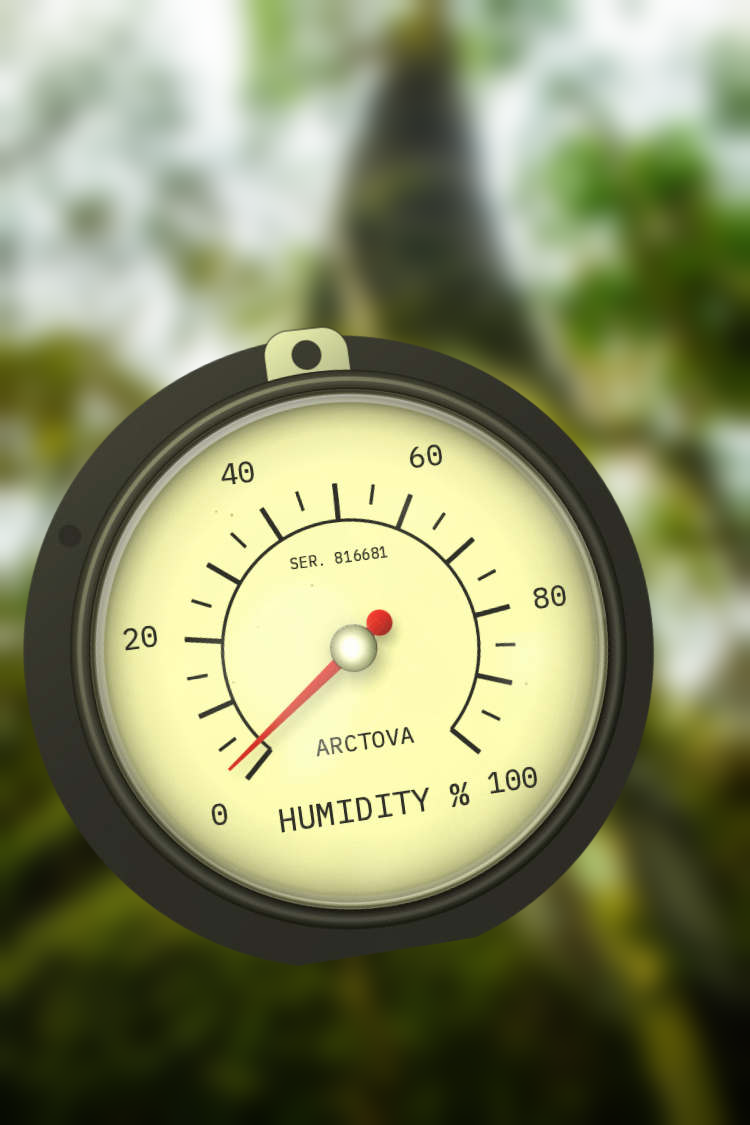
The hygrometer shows 2.5; %
